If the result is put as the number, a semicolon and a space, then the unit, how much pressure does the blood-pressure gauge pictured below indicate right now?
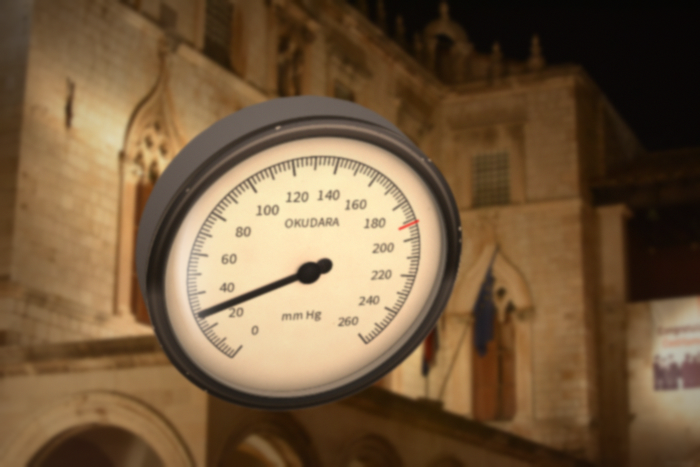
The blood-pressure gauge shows 30; mmHg
